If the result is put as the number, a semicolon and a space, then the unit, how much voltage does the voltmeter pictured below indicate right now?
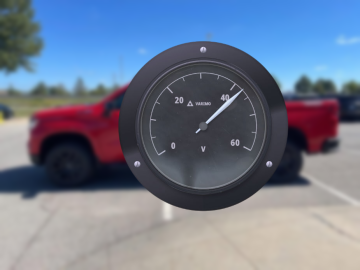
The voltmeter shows 42.5; V
